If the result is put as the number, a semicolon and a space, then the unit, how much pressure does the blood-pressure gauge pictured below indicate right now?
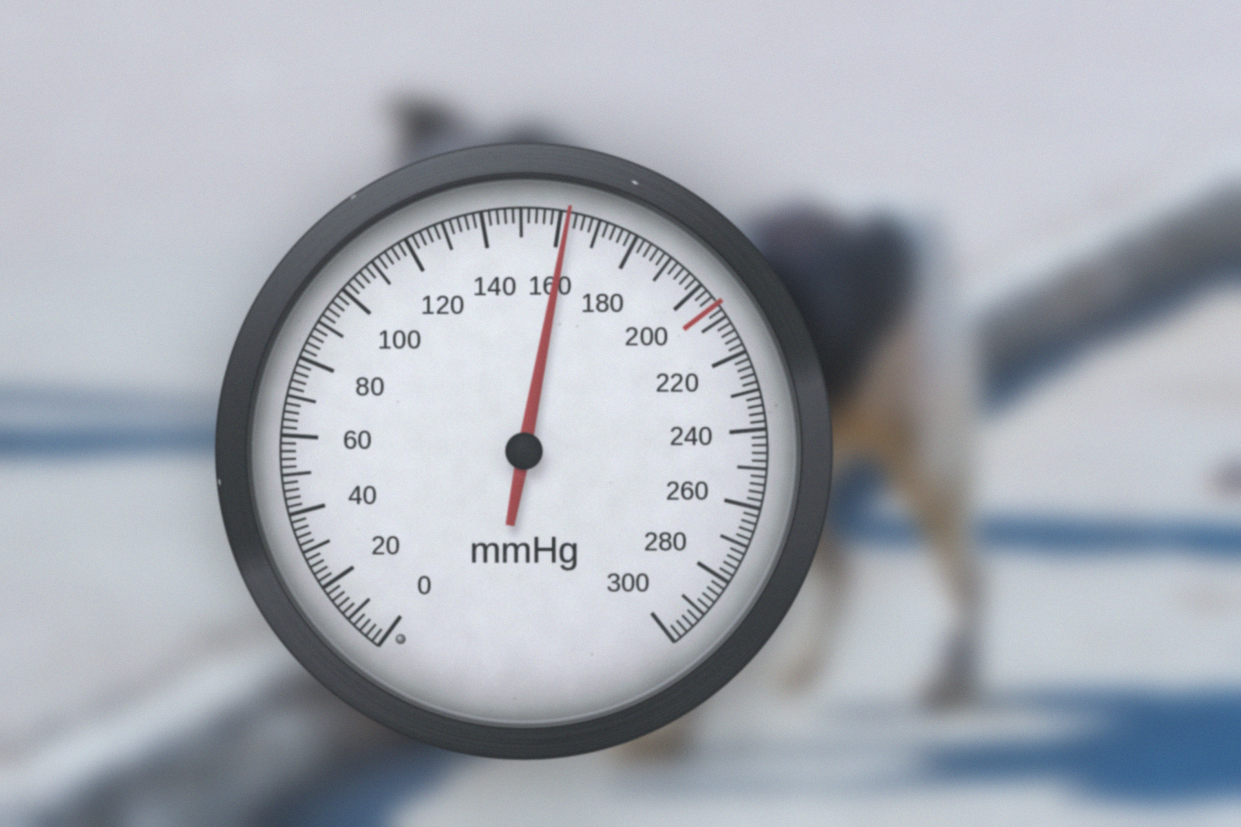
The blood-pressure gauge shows 162; mmHg
